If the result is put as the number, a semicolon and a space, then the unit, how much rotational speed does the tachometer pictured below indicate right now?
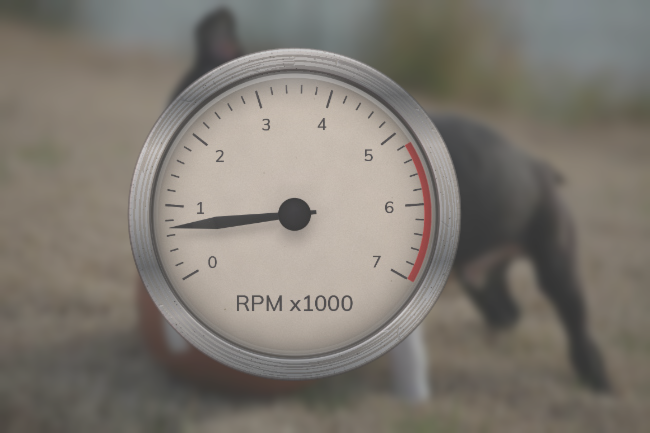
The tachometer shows 700; rpm
